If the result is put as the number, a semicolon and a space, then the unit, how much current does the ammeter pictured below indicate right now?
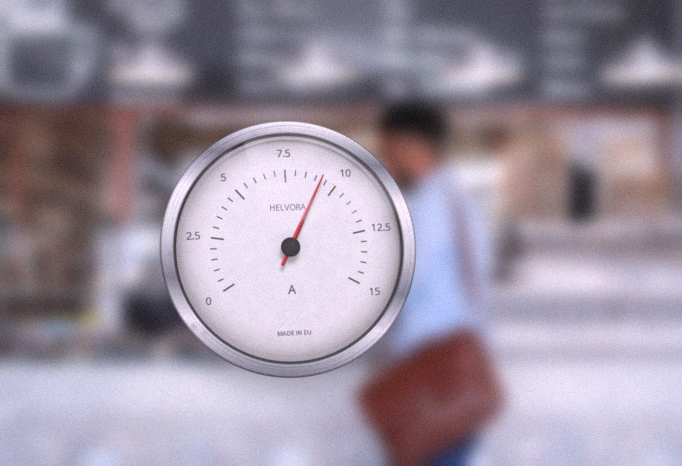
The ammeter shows 9.25; A
